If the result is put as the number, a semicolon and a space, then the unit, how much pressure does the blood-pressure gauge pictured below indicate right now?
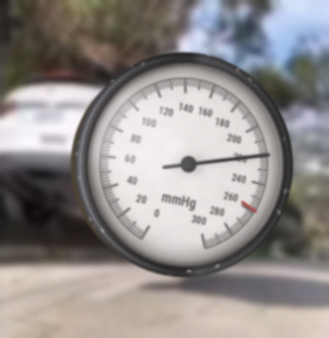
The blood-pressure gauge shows 220; mmHg
